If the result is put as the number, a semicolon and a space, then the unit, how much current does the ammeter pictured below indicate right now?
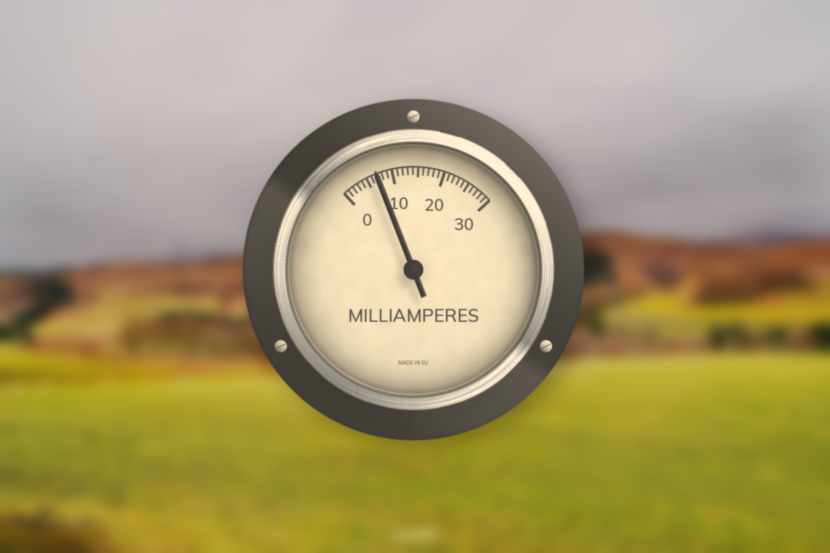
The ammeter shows 7; mA
